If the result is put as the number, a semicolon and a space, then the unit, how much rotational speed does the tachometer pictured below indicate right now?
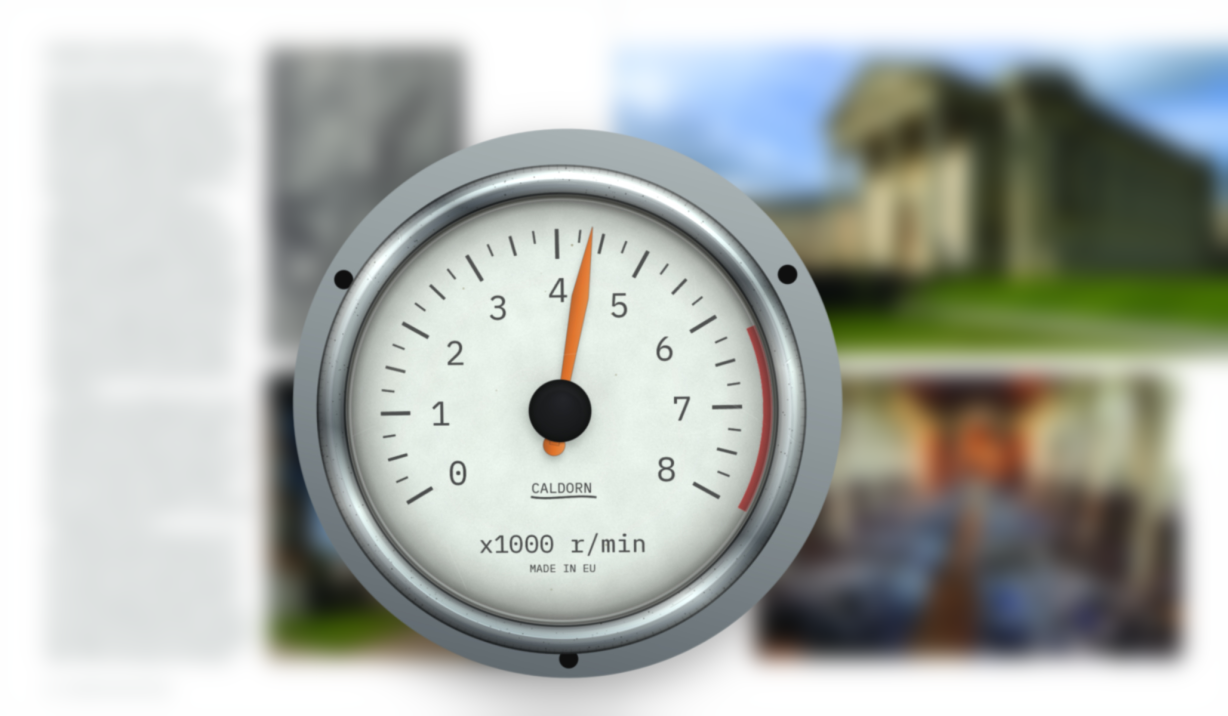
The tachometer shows 4375; rpm
